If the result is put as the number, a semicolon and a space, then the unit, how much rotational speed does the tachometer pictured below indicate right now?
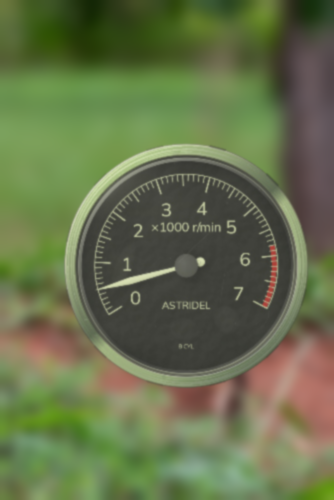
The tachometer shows 500; rpm
